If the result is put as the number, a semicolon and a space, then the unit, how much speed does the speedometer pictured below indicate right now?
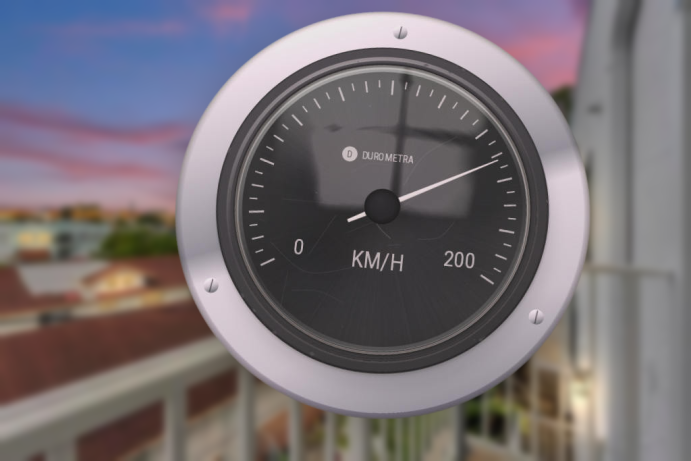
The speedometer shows 152.5; km/h
